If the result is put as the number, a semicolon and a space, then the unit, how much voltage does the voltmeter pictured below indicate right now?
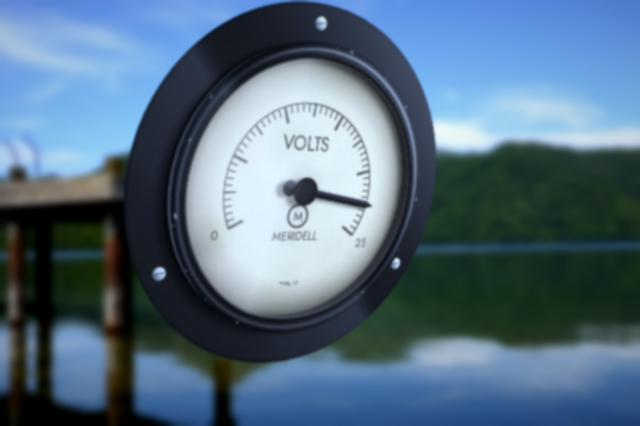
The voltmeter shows 22.5; V
